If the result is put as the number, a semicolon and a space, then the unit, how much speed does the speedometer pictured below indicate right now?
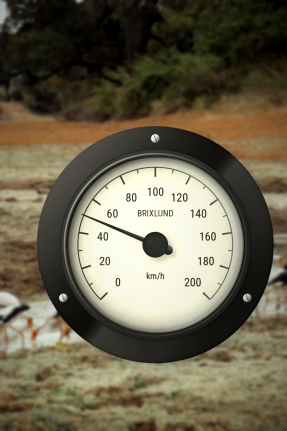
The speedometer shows 50; km/h
